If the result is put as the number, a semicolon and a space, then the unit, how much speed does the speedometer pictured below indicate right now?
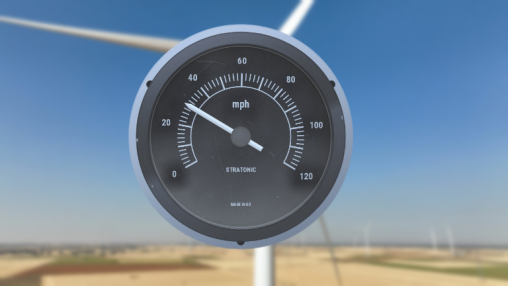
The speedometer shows 30; mph
